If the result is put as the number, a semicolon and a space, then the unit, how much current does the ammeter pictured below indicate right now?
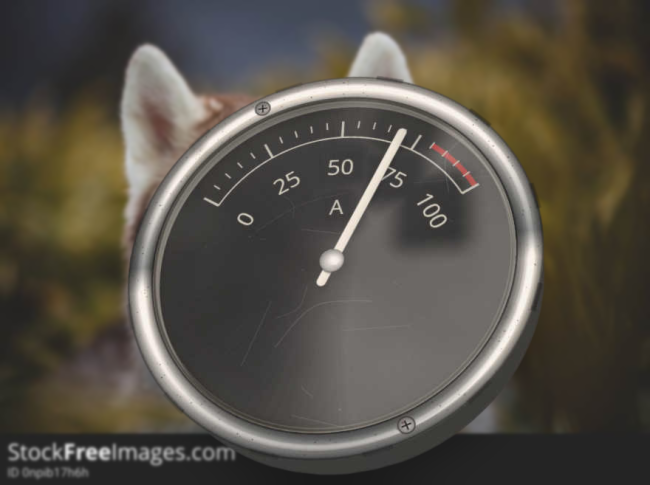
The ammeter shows 70; A
